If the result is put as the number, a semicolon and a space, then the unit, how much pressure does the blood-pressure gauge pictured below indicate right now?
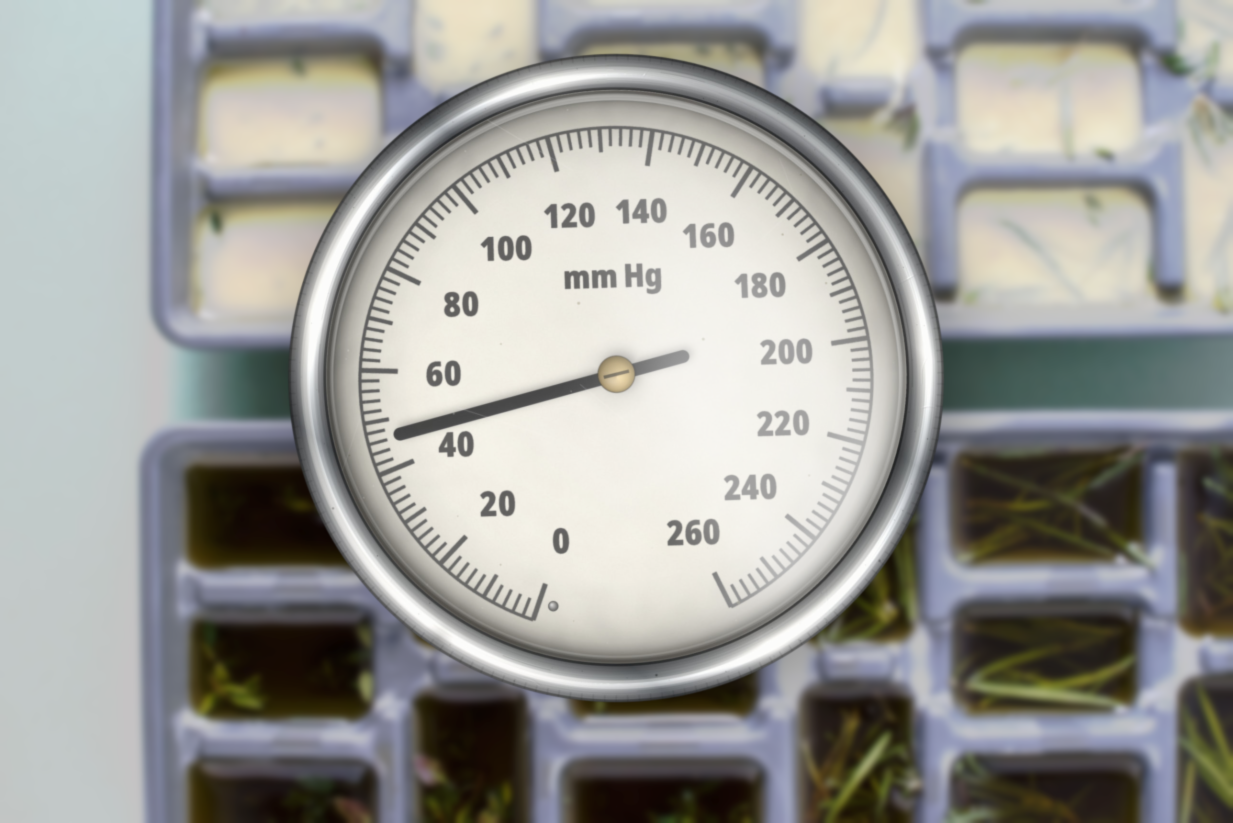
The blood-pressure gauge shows 46; mmHg
